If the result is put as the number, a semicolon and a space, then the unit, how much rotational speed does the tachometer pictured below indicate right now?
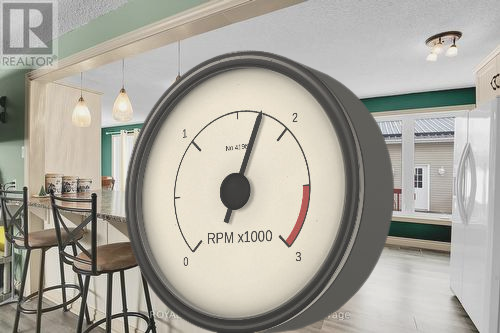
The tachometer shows 1750; rpm
